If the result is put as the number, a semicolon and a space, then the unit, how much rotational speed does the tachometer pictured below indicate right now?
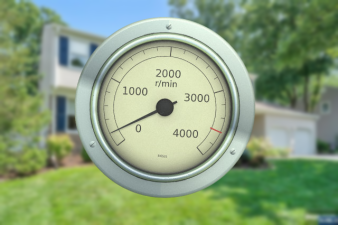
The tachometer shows 200; rpm
